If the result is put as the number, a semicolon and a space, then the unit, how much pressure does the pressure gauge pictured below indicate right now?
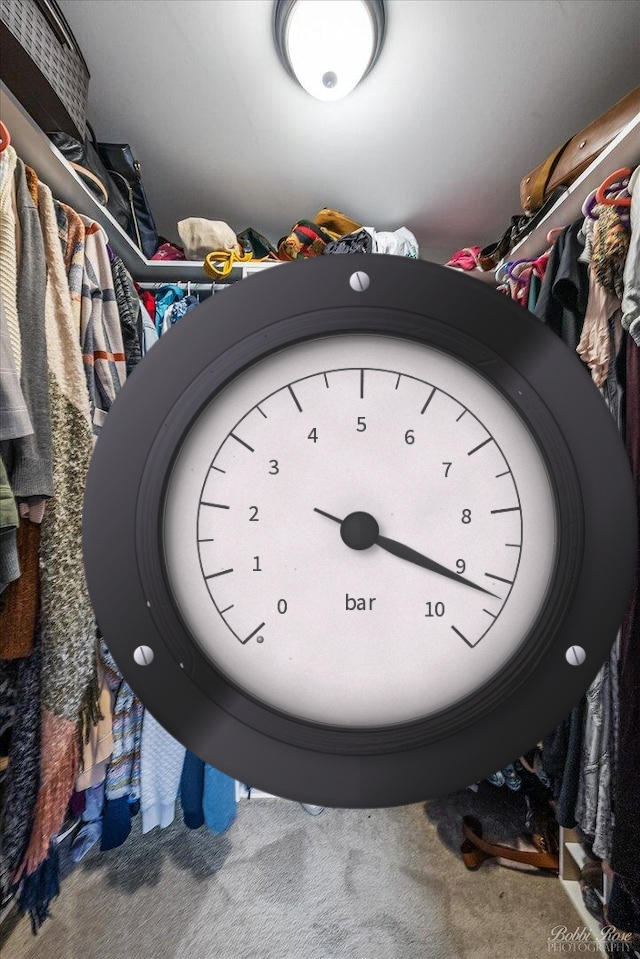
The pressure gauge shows 9.25; bar
